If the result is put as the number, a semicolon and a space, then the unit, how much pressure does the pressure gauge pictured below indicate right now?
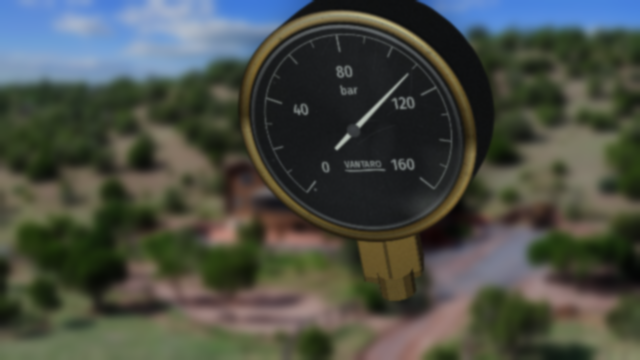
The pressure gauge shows 110; bar
